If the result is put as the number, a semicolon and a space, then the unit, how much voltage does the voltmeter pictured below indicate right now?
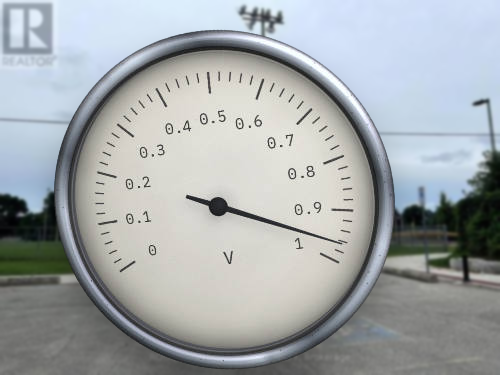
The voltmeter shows 0.96; V
